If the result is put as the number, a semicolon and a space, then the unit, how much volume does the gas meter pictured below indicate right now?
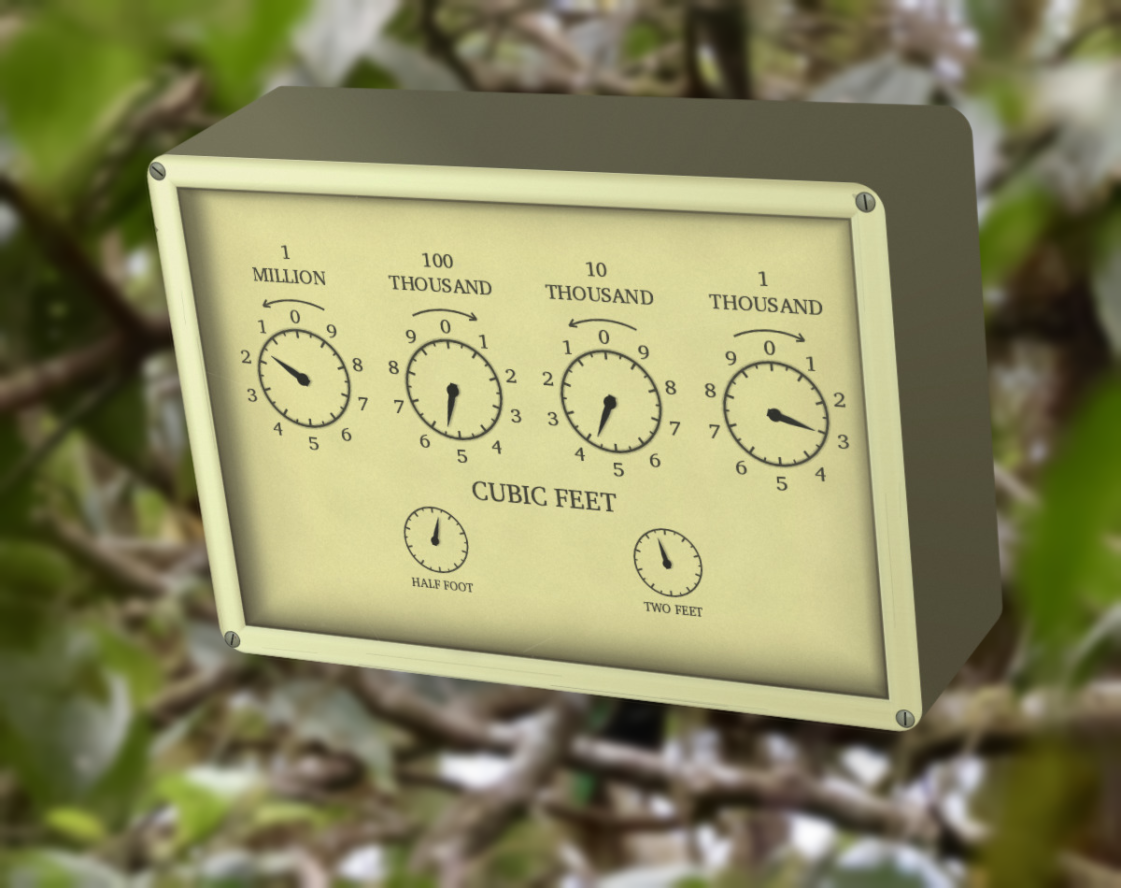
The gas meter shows 154300; ft³
